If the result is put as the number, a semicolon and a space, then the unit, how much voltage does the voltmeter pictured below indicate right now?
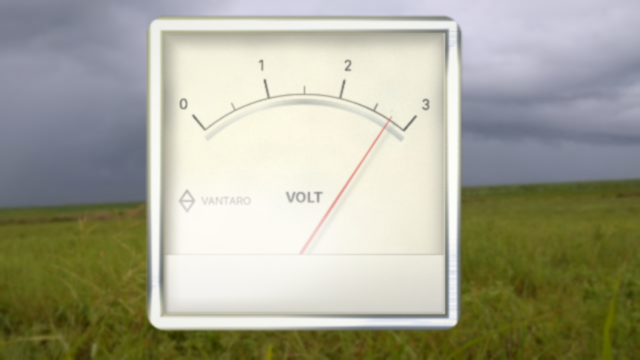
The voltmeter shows 2.75; V
